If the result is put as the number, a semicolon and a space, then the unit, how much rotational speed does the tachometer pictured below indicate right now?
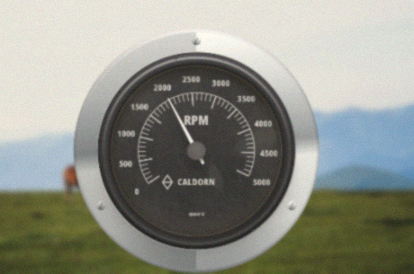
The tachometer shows 2000; rpm
